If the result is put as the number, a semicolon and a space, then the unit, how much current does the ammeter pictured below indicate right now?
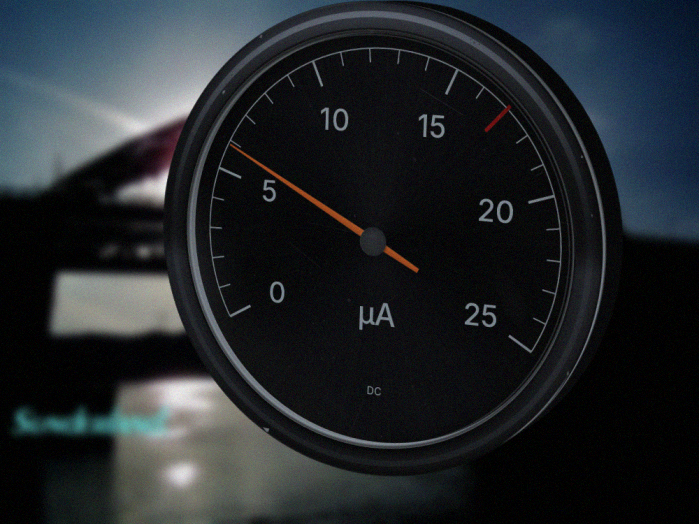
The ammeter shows 6; µA
